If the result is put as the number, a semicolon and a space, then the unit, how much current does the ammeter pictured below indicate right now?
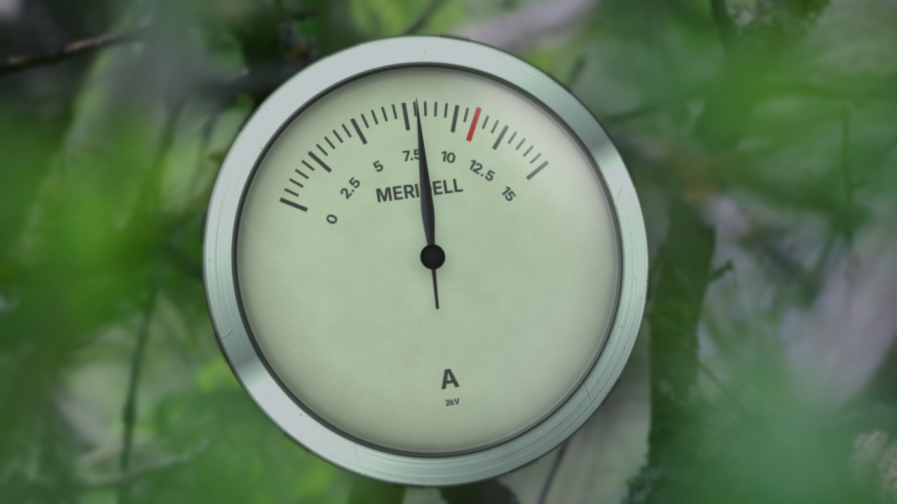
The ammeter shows 8; A
